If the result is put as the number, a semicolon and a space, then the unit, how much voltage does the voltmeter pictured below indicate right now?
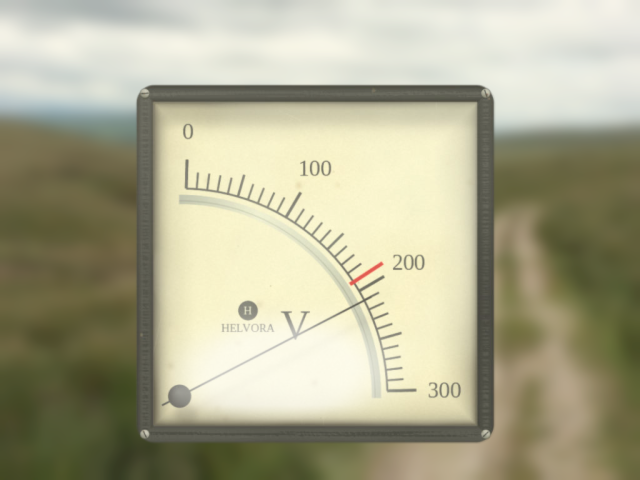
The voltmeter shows 210; V
